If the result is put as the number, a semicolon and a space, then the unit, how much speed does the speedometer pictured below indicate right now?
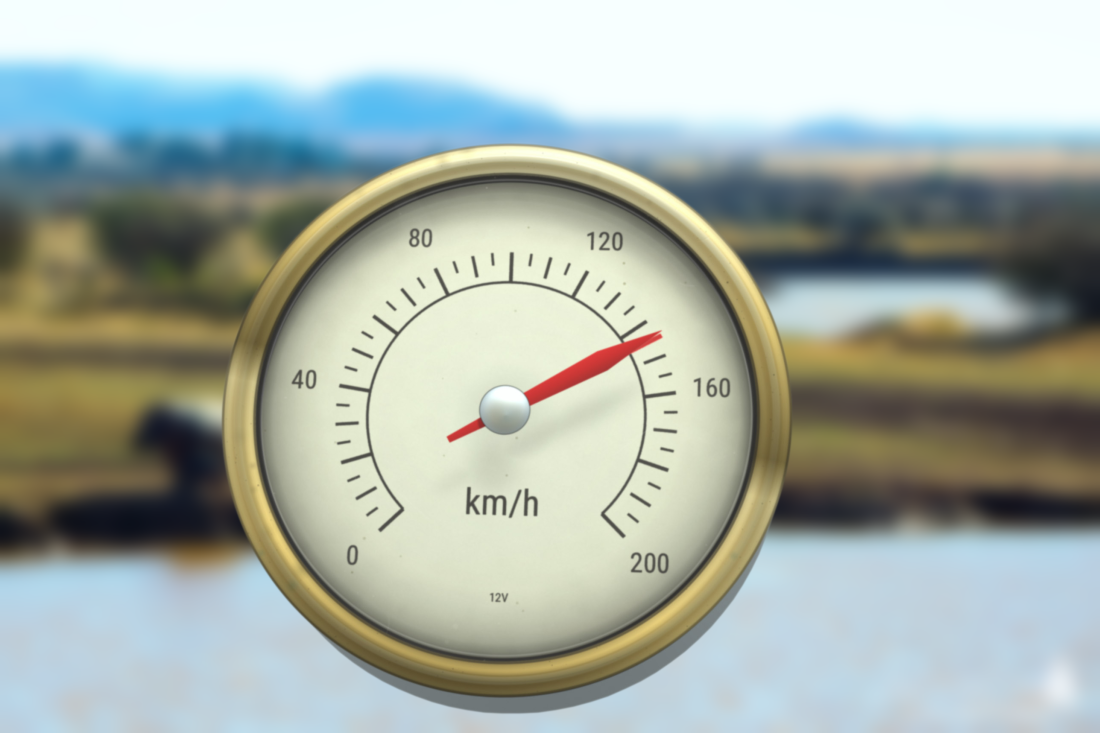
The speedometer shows 145; km/h
